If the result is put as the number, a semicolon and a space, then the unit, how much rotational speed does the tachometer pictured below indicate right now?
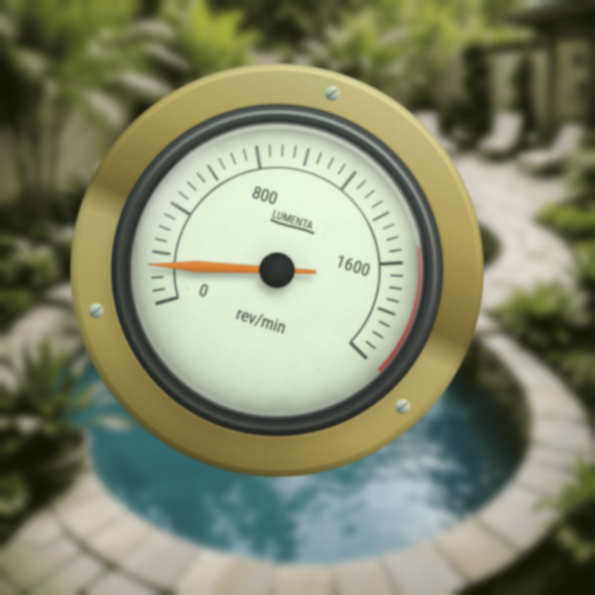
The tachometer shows 150; rpm
